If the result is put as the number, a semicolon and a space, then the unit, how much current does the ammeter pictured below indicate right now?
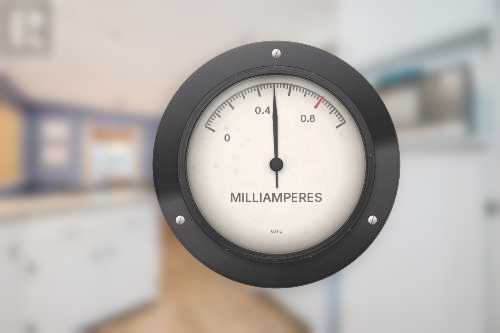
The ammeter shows 0.5; mA
